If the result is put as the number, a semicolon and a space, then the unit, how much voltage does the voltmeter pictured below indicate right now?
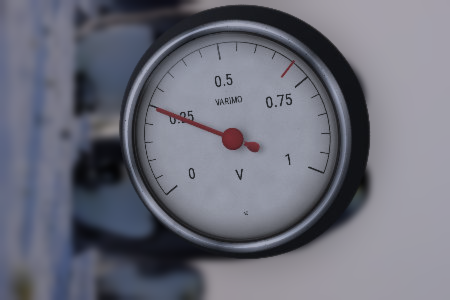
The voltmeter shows 0.25; V
